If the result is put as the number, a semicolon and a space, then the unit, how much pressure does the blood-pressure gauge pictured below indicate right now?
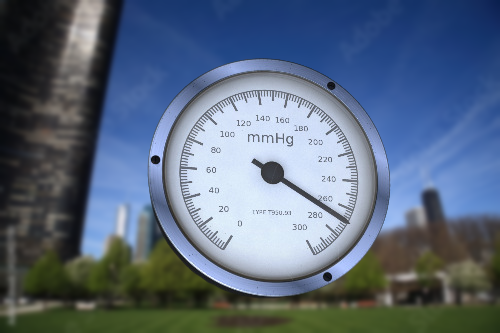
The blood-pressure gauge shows 270; mmHg
